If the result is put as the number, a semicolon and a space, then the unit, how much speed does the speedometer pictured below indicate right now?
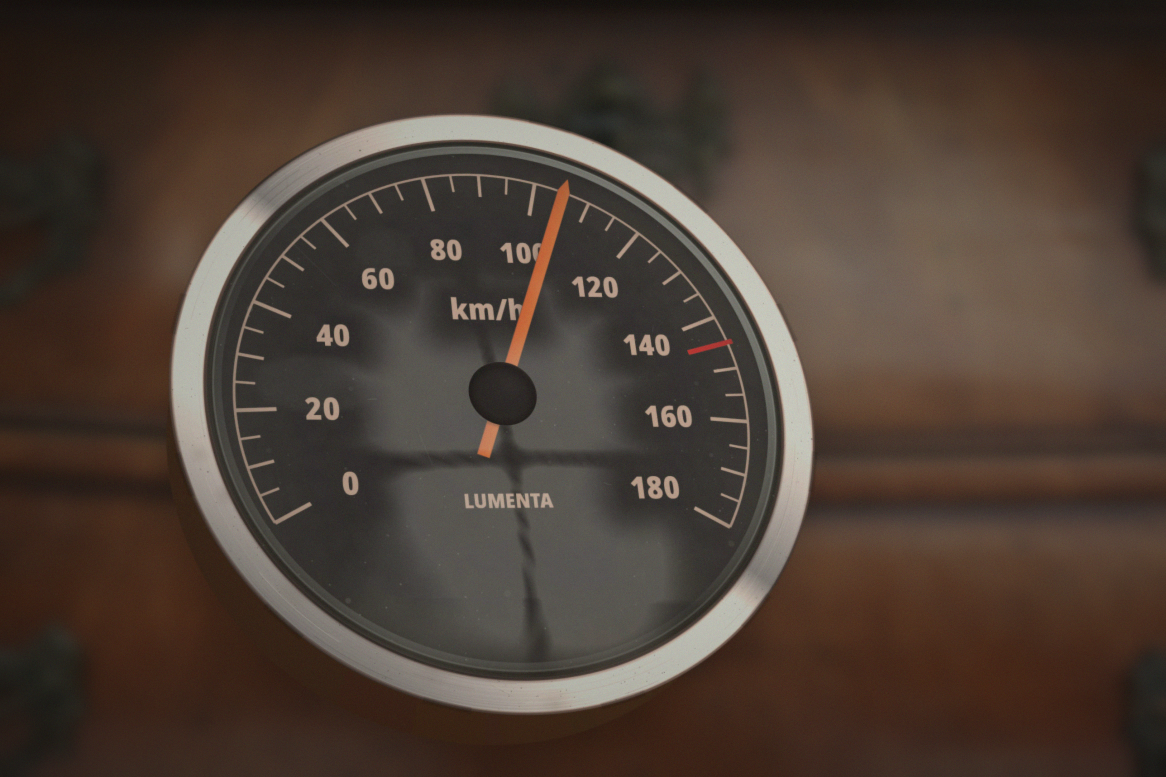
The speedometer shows 105; km/h
